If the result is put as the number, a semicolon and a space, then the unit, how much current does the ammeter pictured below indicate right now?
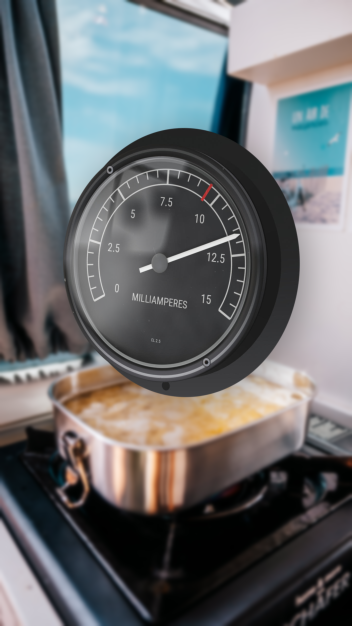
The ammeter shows 11.75; mA
